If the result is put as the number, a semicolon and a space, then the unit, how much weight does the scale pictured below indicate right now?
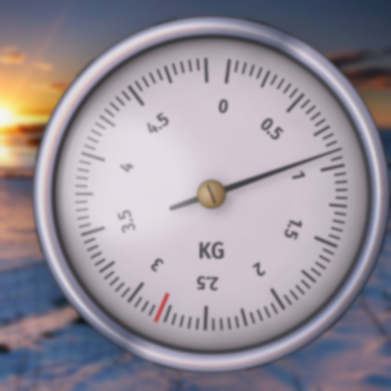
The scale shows 0.9; kg
